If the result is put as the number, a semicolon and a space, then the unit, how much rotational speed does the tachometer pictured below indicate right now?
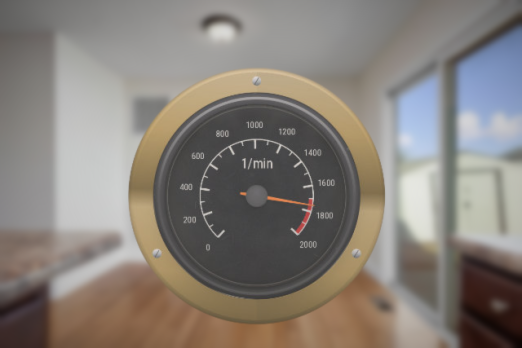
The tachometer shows 1750; rpm
